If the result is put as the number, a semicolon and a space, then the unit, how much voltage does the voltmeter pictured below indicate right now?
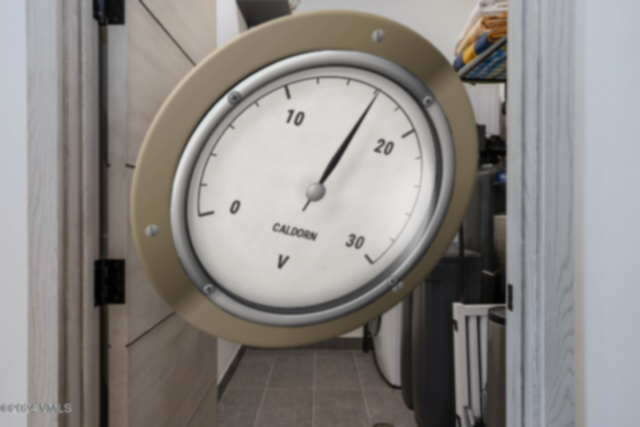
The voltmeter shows 16; V
